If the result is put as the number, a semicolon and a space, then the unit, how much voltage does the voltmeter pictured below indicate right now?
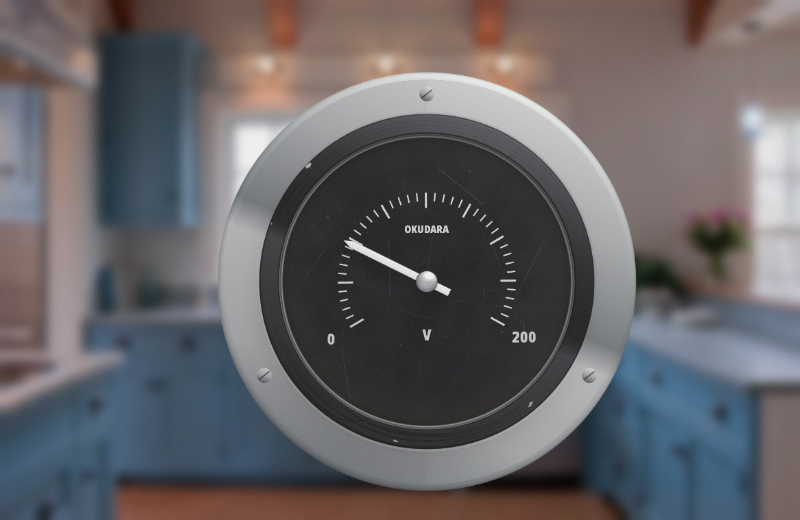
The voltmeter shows 47.5; V
